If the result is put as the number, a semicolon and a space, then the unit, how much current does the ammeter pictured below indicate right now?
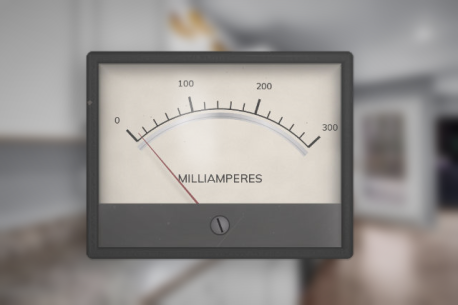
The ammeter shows 10; mA
